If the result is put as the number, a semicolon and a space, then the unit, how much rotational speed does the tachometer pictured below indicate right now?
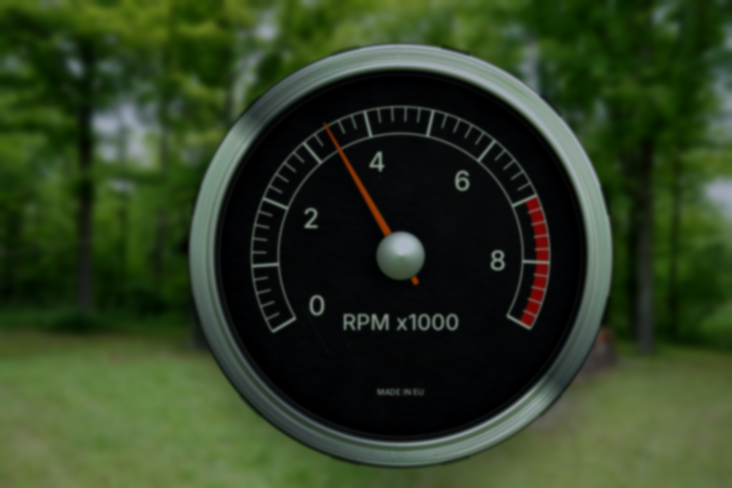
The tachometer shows 3400; rpm
